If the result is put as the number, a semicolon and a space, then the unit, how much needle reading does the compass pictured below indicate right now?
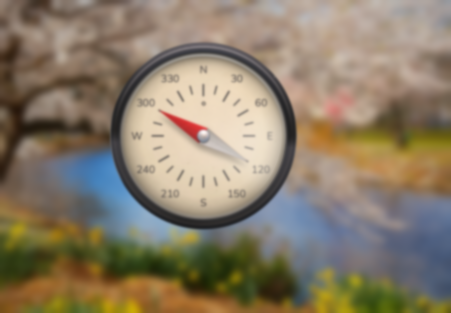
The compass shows 300; °
